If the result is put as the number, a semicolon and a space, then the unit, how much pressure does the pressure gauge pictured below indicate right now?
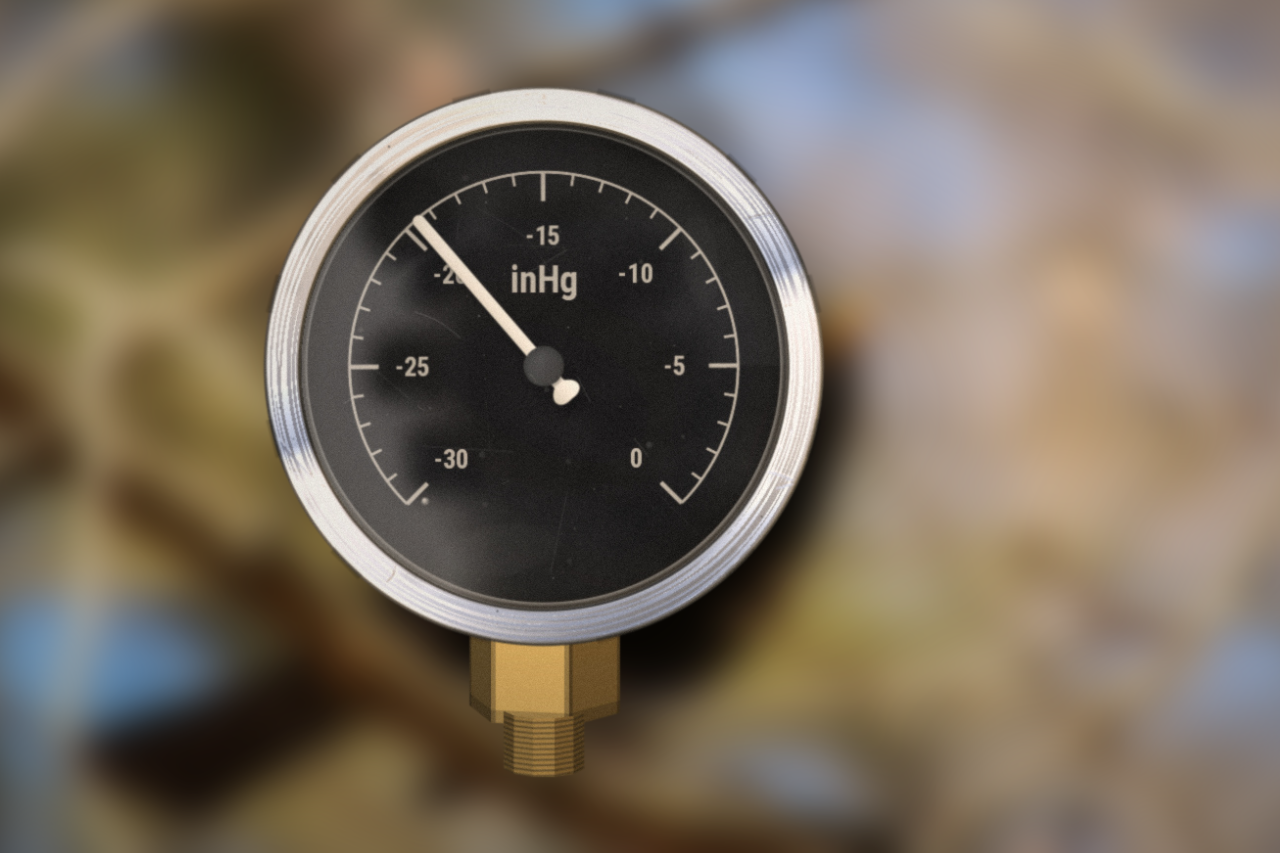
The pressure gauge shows -19.5; inHg
